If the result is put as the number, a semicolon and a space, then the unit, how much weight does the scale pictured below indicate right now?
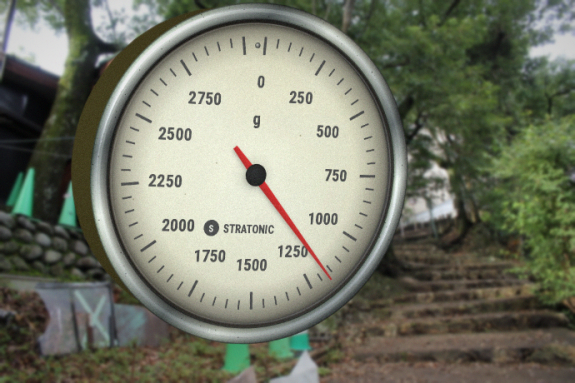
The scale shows 1175; g
